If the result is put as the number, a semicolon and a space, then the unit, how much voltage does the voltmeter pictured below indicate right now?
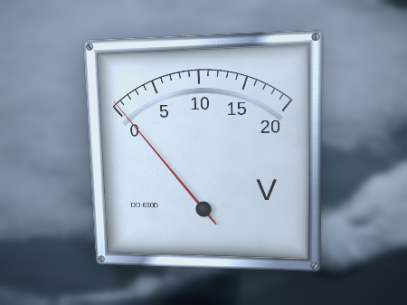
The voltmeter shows 0.5; V
